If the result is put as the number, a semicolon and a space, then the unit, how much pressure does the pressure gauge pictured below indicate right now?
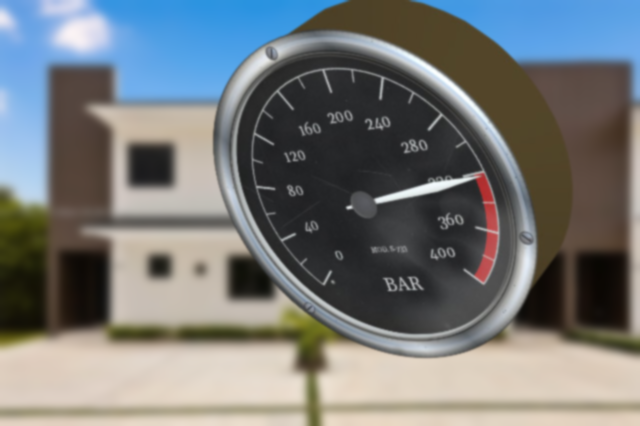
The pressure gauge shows 320; bar
